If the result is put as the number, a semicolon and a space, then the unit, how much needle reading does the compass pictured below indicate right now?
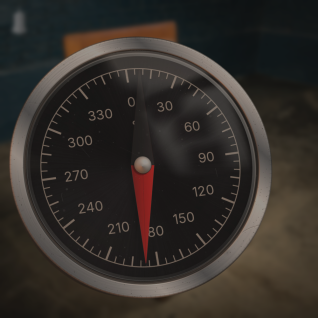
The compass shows 187.5; °
